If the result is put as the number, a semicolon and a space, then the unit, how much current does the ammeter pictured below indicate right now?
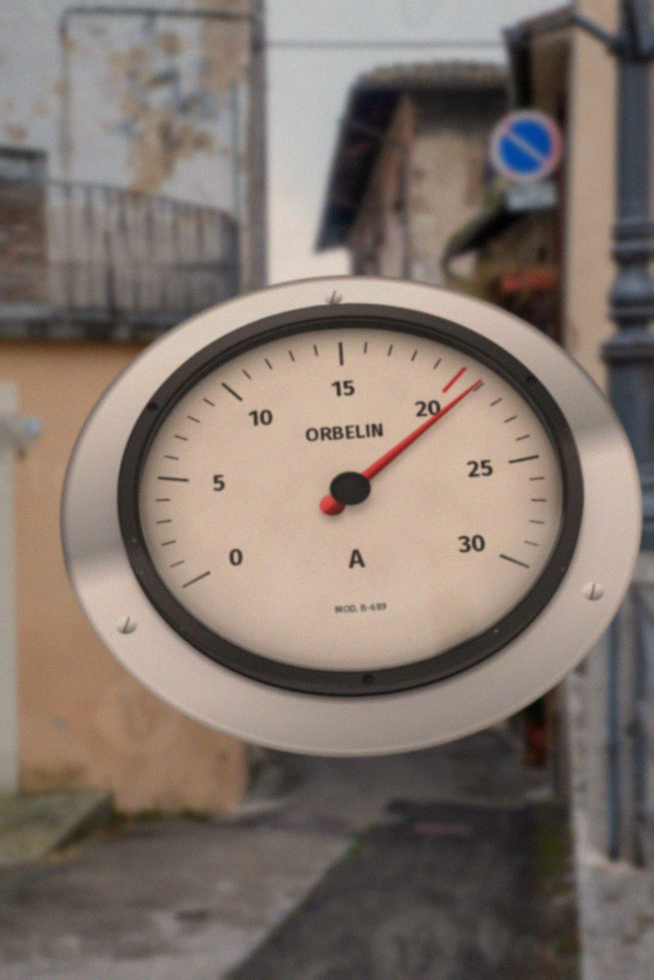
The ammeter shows 21; A
